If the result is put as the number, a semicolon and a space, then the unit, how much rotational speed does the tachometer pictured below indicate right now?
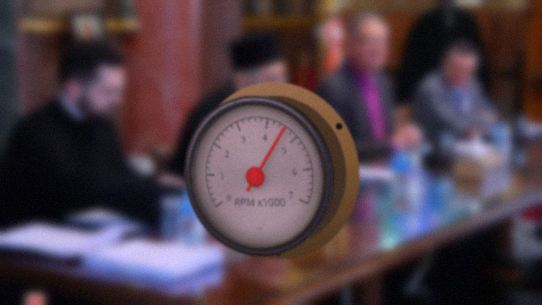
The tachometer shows 4600; rpm
